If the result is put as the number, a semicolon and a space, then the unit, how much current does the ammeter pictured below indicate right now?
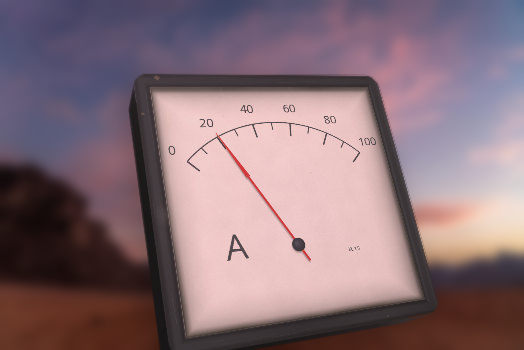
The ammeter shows 20; A
